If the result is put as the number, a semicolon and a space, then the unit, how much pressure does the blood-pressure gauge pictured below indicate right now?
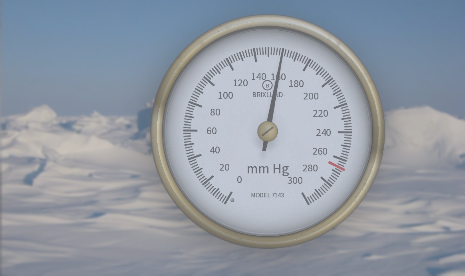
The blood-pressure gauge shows 160; mmHg
